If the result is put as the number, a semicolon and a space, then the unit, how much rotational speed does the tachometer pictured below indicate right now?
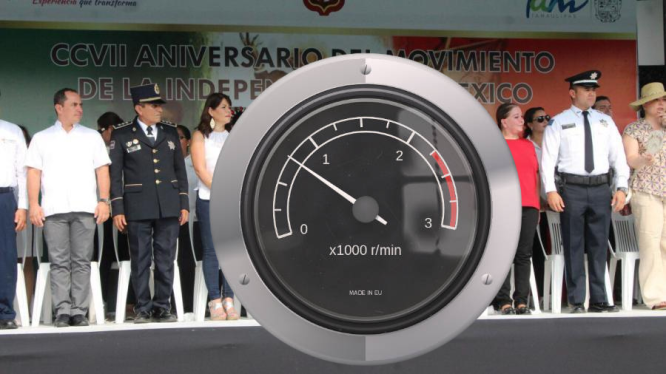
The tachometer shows 750; rpm
